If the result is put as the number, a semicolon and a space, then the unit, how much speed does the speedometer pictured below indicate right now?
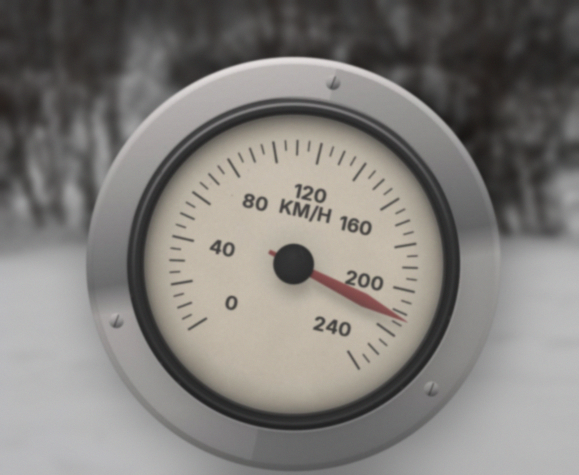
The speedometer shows 212.5; km/h
